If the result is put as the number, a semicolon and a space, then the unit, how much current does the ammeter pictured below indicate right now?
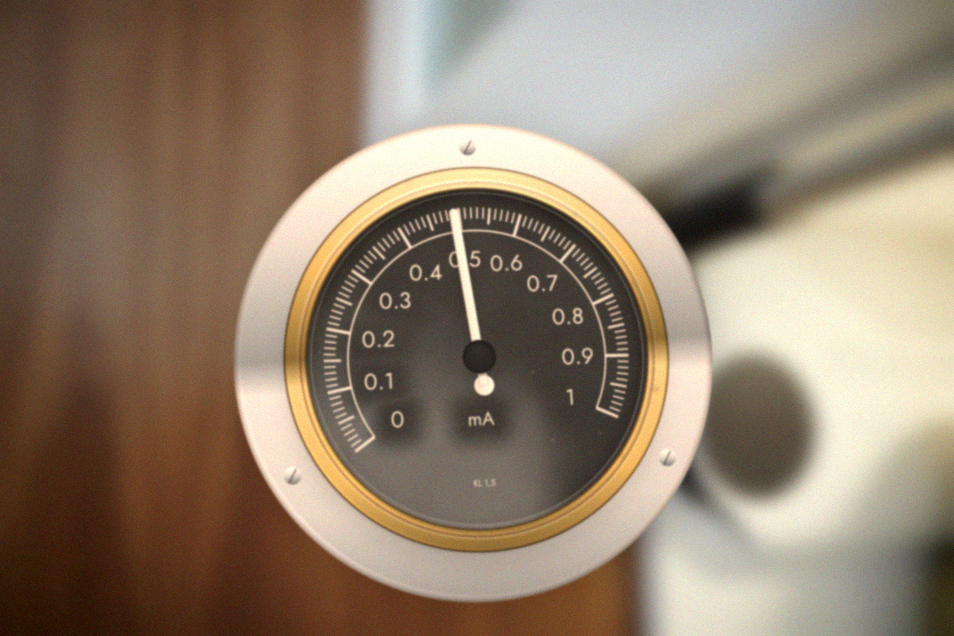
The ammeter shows 0.49; mA
